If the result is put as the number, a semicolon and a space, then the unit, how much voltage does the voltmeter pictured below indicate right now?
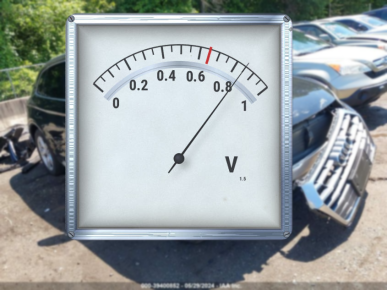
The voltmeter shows 0.85; V
